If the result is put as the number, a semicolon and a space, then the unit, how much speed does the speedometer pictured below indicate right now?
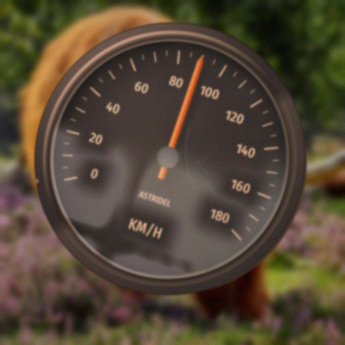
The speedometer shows 90; km/h
